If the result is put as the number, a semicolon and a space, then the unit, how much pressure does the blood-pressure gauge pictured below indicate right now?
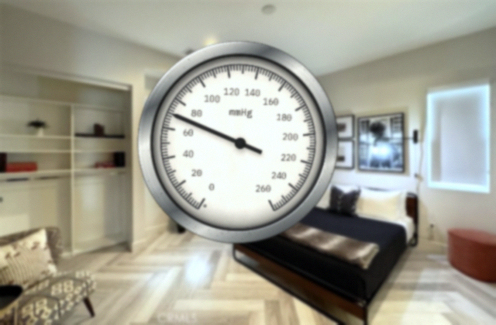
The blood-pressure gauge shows 70; mmHg
